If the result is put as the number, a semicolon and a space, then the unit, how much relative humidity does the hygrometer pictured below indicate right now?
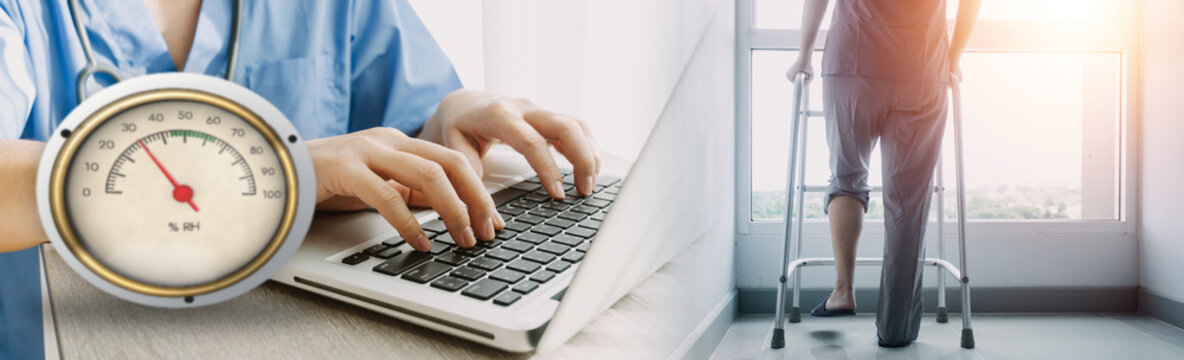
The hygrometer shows 30; %
